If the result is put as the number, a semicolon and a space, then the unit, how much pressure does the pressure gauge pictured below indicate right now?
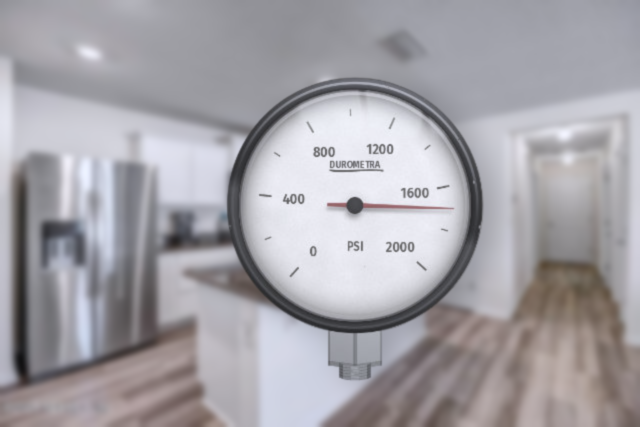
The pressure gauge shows 1700; psi
